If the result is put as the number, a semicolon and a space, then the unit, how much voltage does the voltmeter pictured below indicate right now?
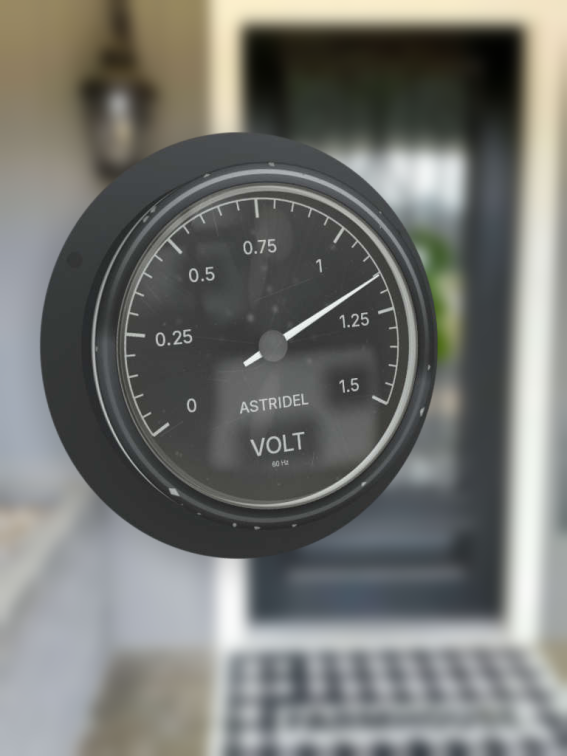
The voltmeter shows 1.15; V
